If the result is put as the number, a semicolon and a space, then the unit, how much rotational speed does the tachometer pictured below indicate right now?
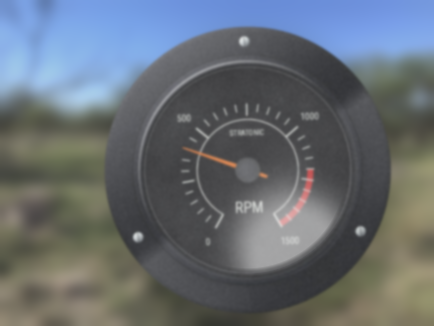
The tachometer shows 400; rpm
